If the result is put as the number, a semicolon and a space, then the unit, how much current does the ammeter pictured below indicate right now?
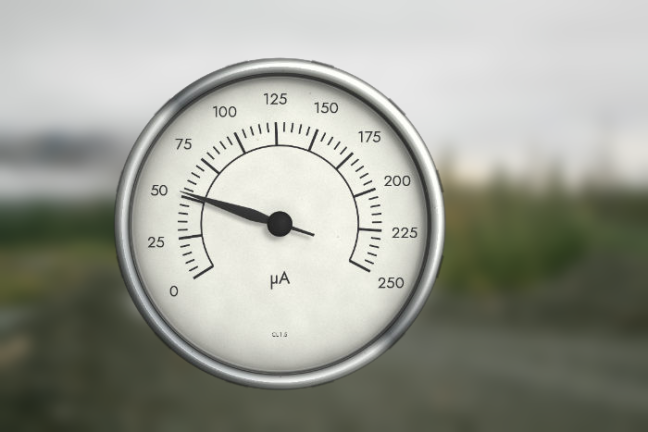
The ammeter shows 52.5; µA
